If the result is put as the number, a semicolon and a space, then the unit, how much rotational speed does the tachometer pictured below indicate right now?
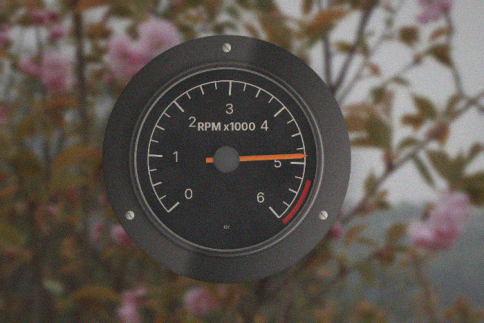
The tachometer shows 4875; rpm
